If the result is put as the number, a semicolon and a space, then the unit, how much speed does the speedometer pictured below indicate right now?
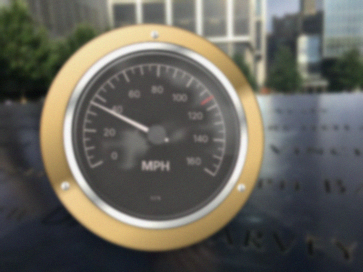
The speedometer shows 35; mph
